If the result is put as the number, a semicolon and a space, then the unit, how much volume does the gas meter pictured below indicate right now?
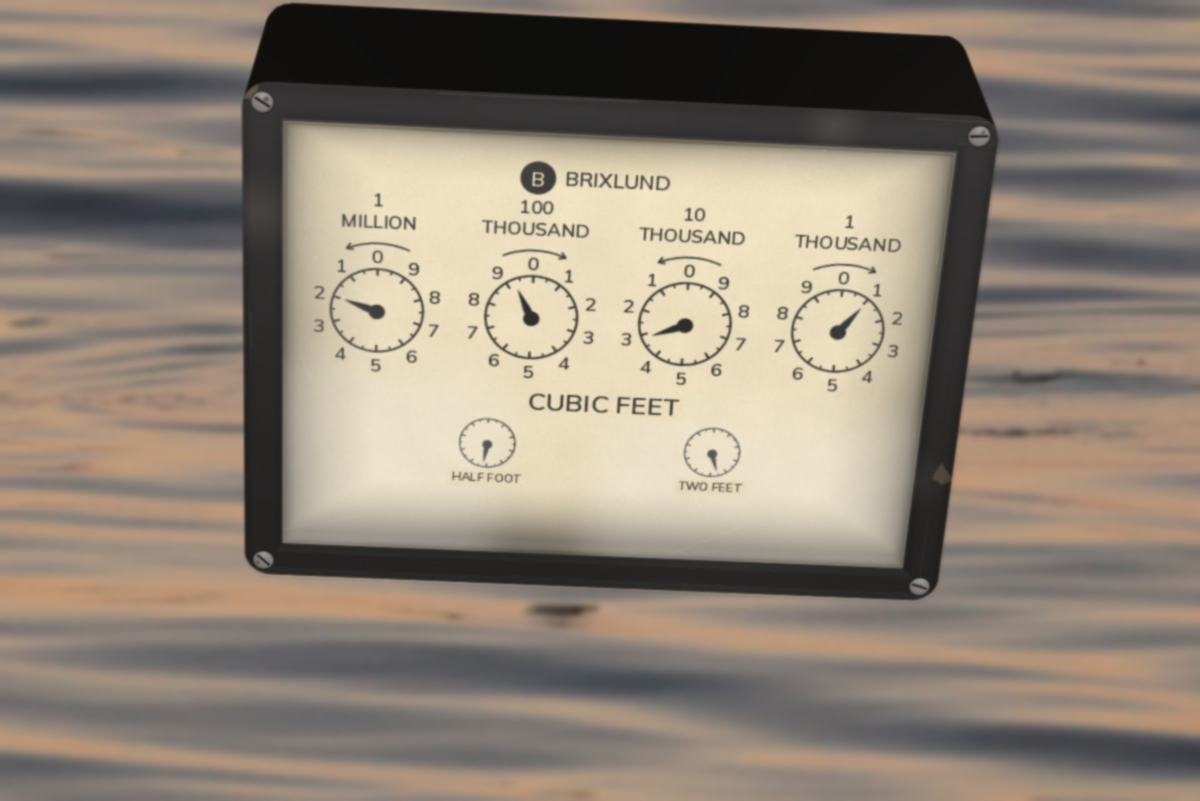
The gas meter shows 193100; ft³
